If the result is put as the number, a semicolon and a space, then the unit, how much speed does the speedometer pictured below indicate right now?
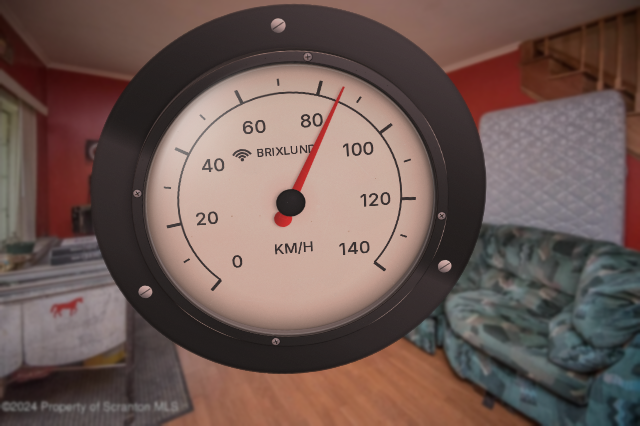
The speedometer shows 85; km/h
